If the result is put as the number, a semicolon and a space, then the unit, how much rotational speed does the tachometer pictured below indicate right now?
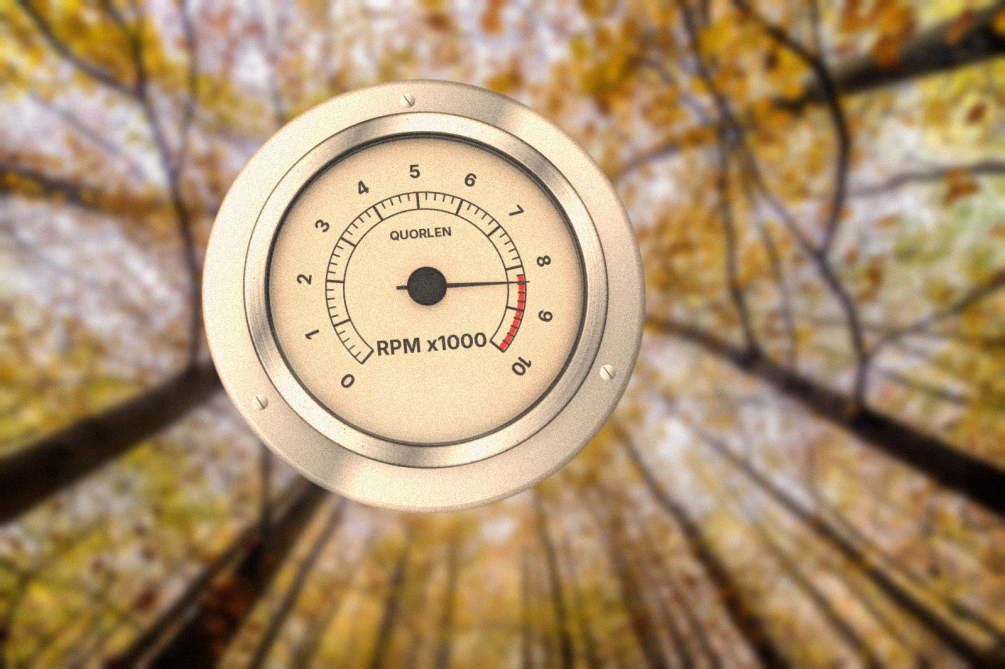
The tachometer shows 8400; rpm
